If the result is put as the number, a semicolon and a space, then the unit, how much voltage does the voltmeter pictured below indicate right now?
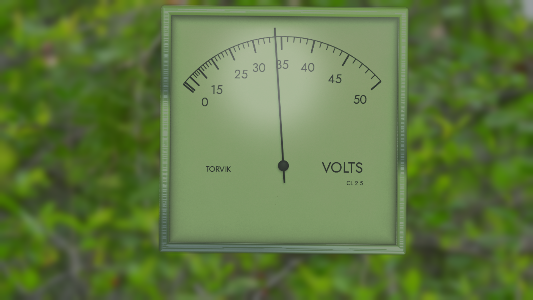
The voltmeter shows 34; V
